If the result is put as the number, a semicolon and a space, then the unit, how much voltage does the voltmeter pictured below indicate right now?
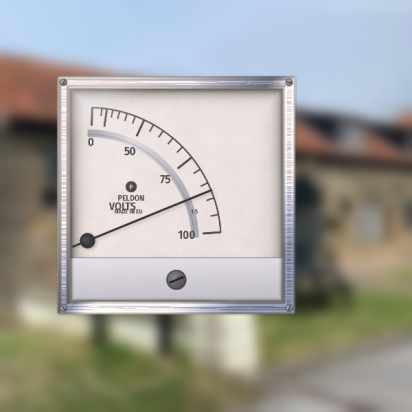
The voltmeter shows 87.5; V
